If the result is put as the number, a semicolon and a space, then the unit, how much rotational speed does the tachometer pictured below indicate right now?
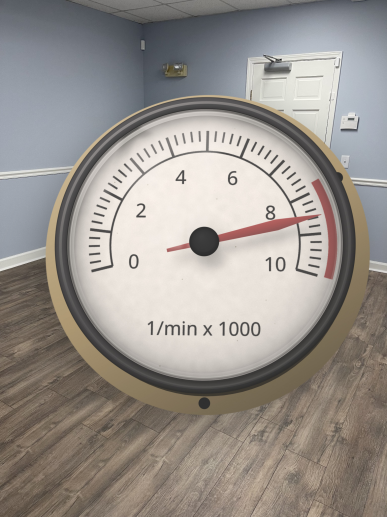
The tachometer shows 8600; rpm
